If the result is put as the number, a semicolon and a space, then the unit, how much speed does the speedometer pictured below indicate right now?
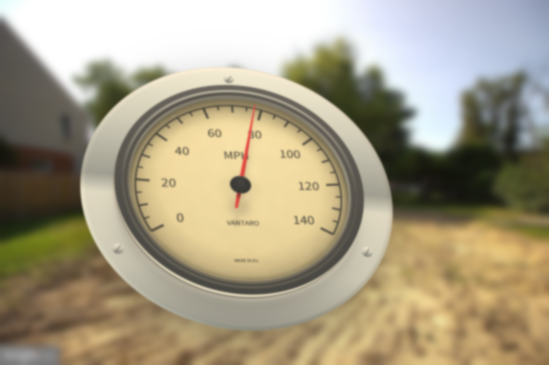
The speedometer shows 77.5; mph
